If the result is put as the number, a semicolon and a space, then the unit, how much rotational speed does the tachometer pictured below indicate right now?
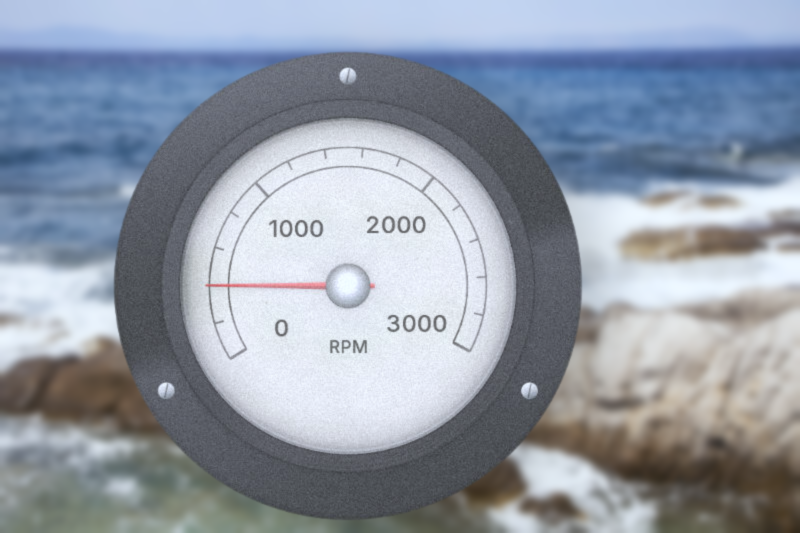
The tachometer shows 400; rpm
